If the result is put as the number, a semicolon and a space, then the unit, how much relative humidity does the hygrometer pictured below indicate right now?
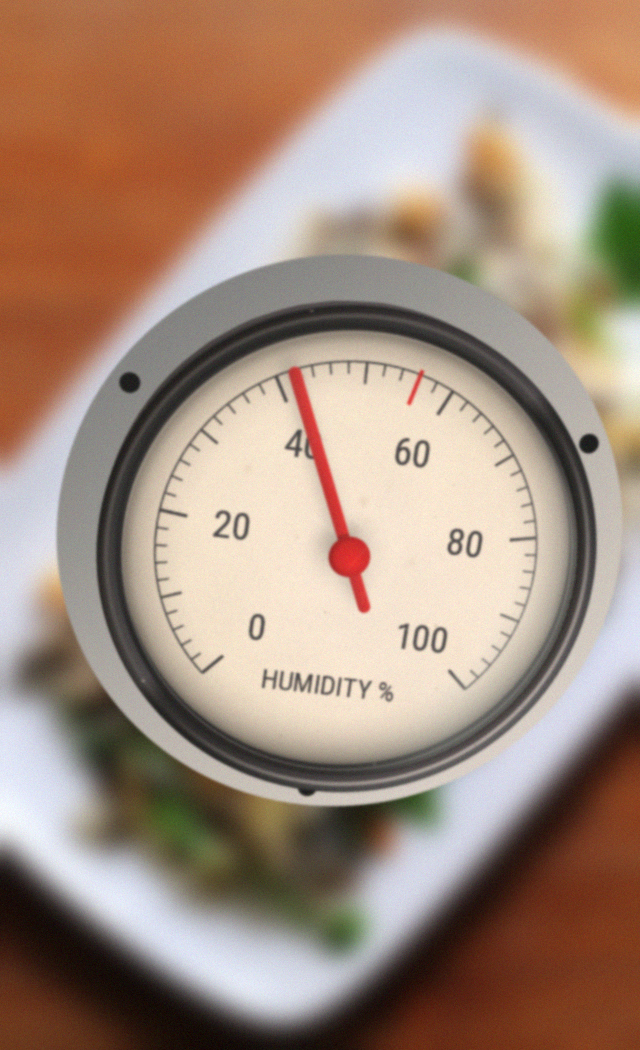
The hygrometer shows 42; %
